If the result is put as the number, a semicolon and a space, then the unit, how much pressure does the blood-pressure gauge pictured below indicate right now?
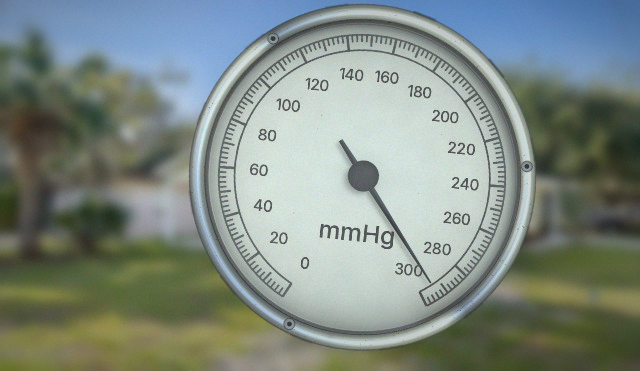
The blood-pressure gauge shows 294; mmHg
